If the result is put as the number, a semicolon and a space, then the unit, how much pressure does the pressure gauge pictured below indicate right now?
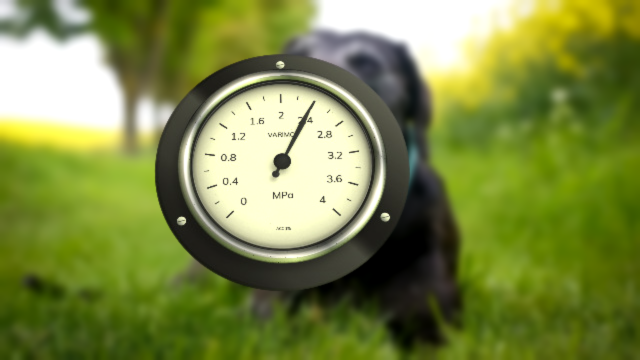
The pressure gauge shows 2.4; MPa
